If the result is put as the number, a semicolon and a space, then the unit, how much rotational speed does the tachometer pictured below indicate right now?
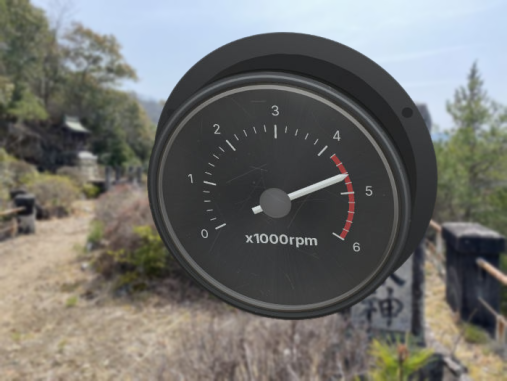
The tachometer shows 4600; rpm
